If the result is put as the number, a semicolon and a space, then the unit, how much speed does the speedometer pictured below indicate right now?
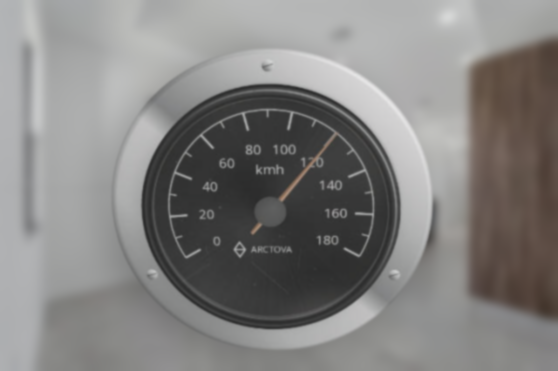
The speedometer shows 120; km/h
